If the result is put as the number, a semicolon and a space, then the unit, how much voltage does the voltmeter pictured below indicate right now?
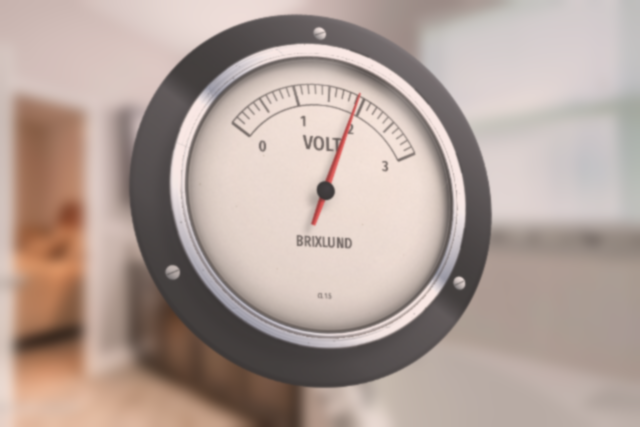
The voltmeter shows 1.9; V
